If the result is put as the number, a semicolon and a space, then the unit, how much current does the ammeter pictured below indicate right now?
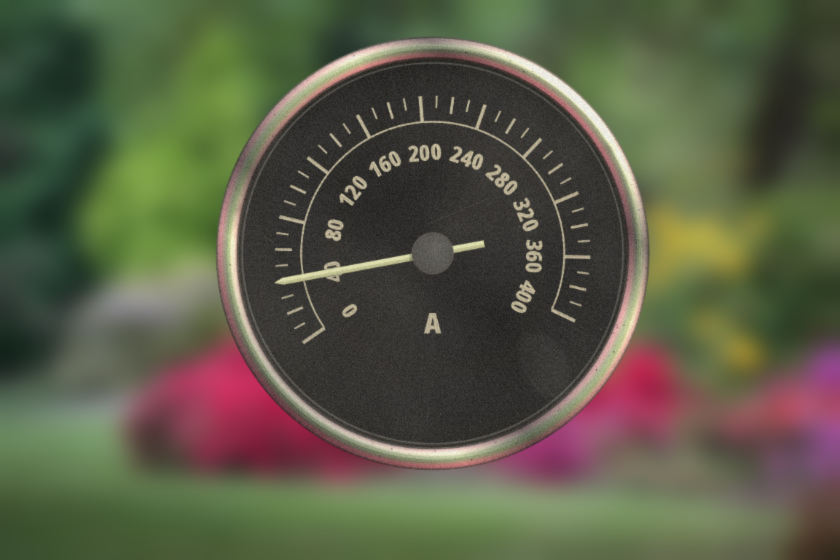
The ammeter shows 40; A
